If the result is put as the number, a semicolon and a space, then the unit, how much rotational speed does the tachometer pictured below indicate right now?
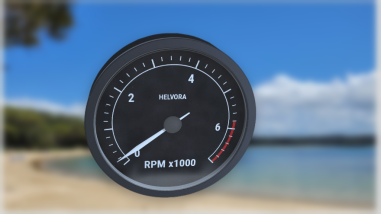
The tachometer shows 200; rpm
